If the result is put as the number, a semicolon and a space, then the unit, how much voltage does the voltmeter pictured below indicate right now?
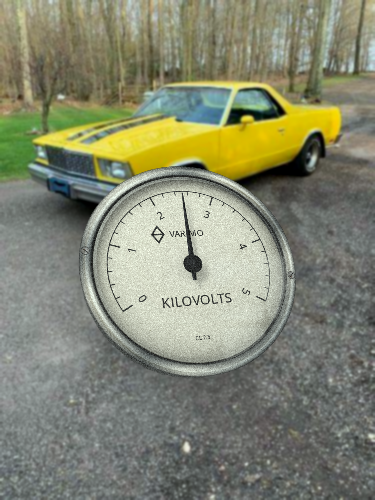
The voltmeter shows 2.5; kV
